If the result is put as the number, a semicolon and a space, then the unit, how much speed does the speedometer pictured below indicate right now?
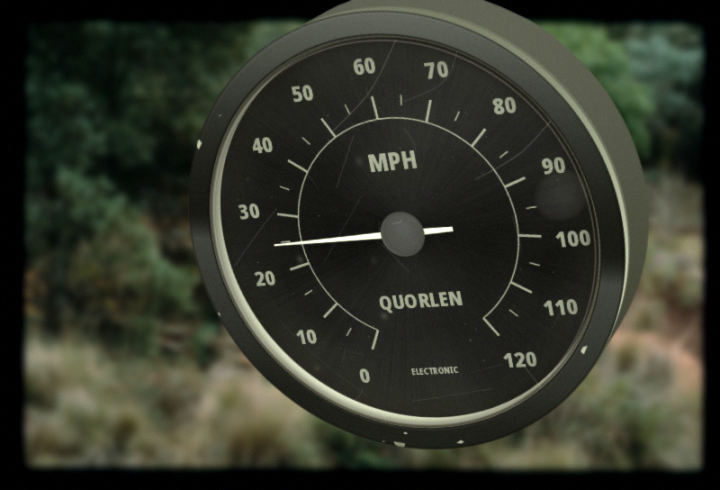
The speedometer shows 25; mph
